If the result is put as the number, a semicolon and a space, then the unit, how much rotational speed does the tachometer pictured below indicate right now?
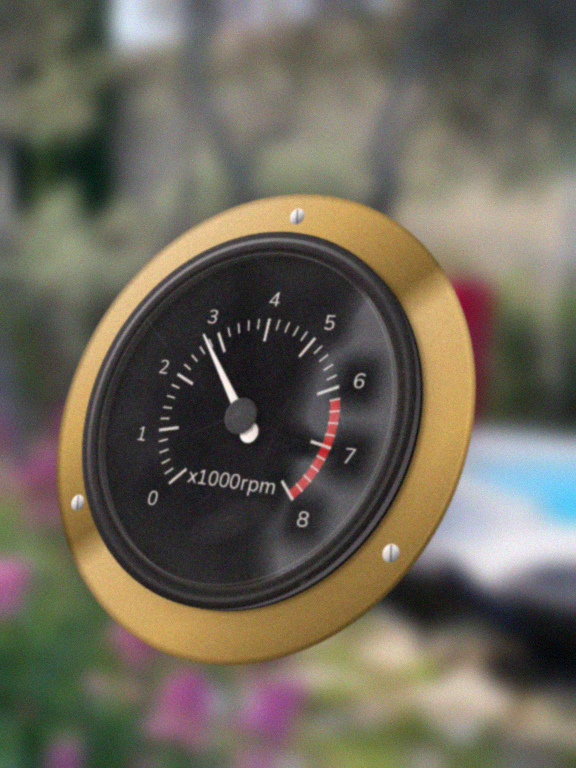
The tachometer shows 2800; rpm
